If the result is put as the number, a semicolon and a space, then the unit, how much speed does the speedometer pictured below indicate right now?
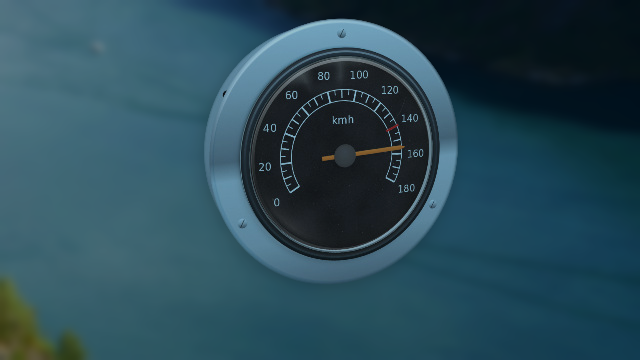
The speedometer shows 155; km/h
